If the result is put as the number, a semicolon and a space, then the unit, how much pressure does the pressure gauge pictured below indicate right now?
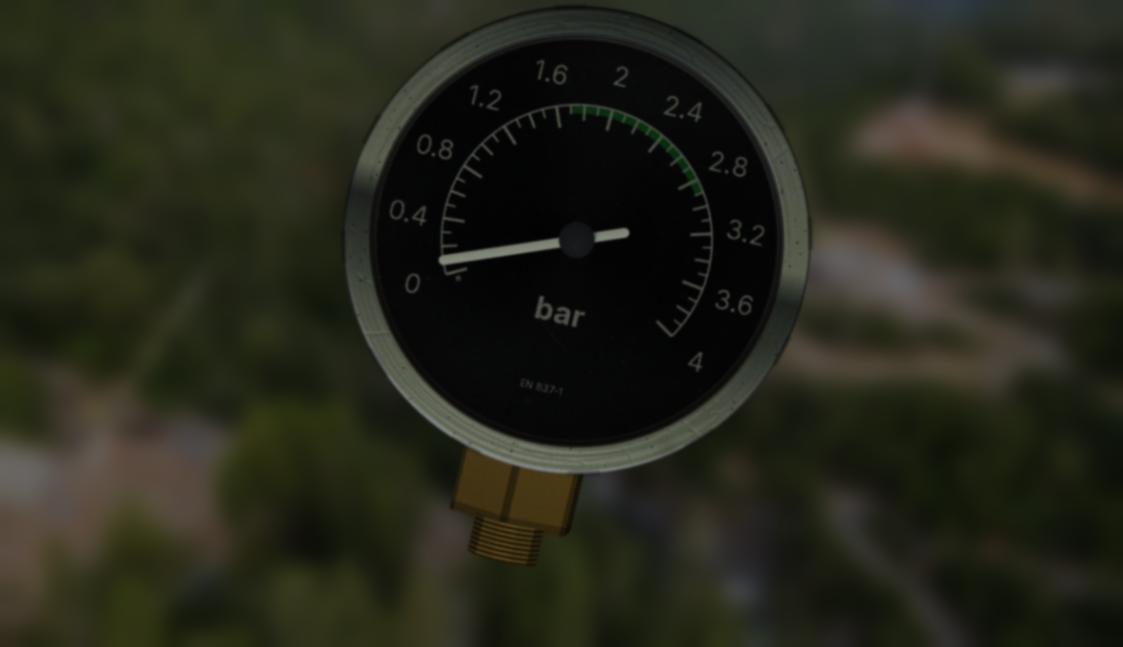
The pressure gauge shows 0.1; bar
